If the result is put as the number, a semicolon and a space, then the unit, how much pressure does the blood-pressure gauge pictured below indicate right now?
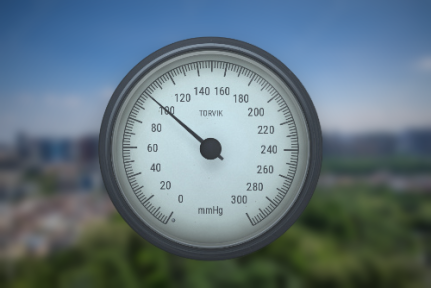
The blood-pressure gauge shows 100; mmHg
